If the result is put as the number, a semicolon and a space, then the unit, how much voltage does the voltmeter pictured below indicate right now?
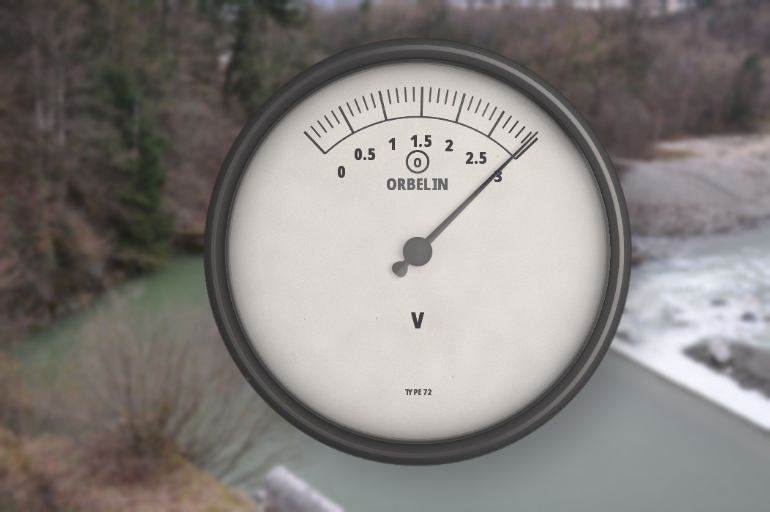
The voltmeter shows 2.95; V
